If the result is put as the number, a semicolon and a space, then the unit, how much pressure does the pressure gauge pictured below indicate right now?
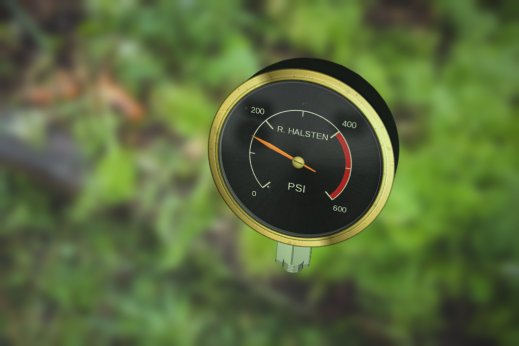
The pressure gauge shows 150; psi
